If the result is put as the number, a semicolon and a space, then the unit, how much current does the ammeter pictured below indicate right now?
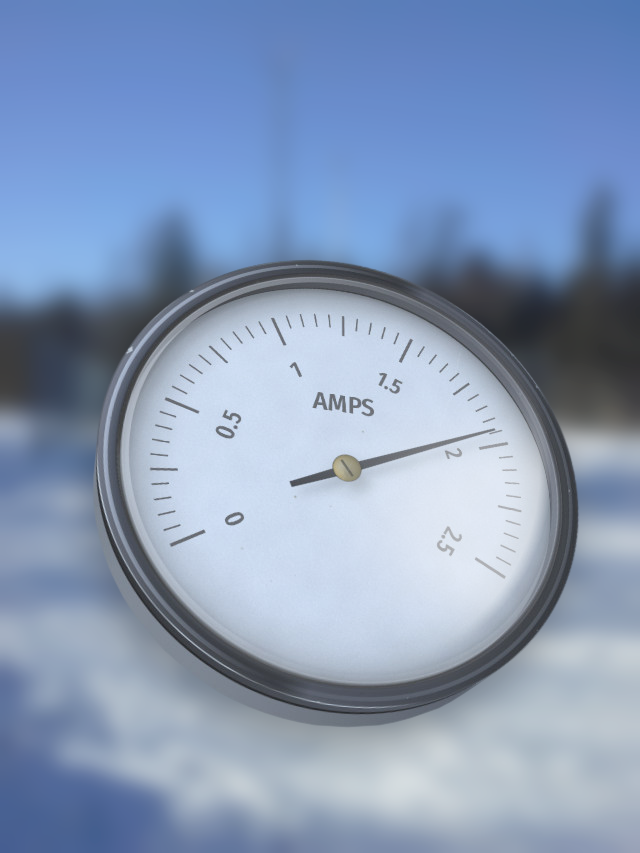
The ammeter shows 1.95; A
